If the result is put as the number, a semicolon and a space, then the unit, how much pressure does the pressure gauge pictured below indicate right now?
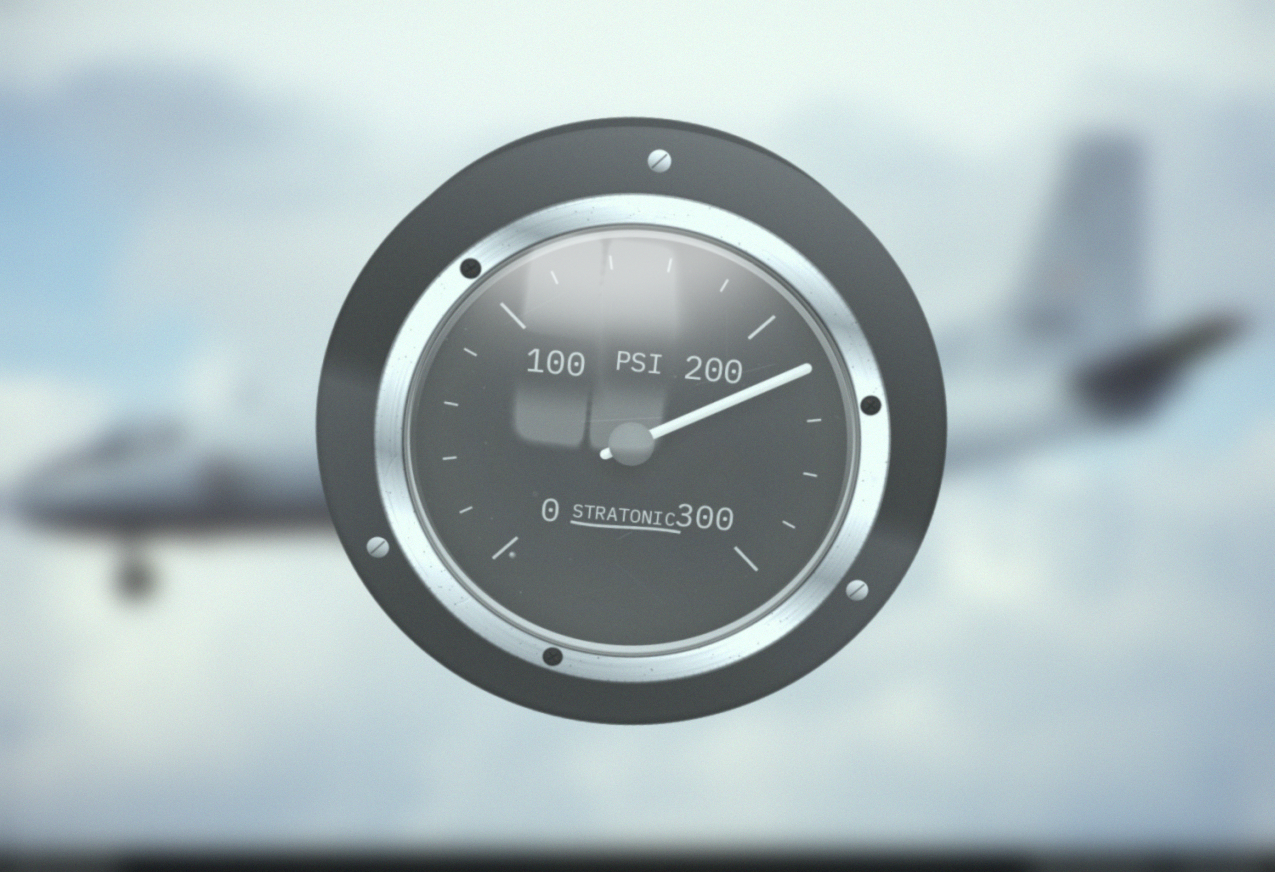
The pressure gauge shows 220; psi
